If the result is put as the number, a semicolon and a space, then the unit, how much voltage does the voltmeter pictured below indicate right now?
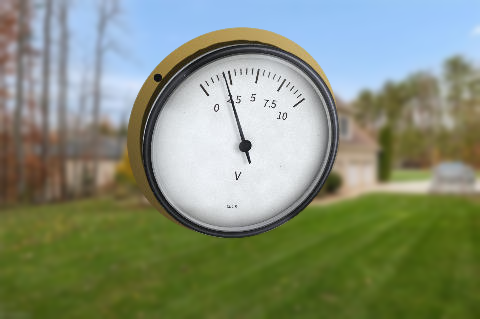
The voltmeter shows 2; V
